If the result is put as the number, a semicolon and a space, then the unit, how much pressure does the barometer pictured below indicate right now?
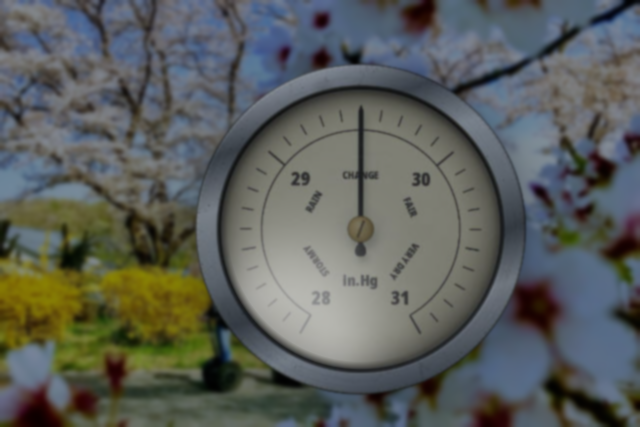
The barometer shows 29.5; inHg
